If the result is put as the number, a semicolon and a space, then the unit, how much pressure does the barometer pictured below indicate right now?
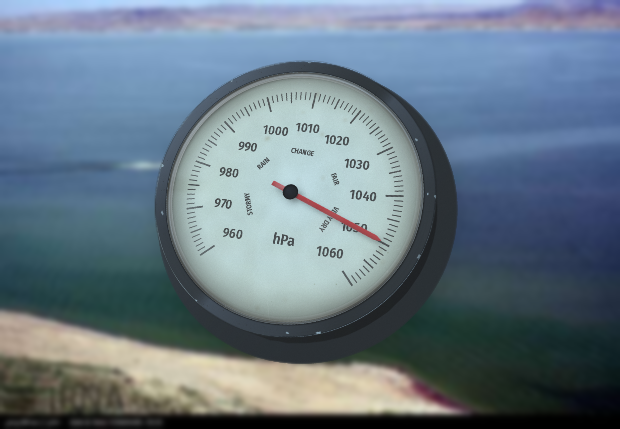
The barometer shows 1050; hPa
